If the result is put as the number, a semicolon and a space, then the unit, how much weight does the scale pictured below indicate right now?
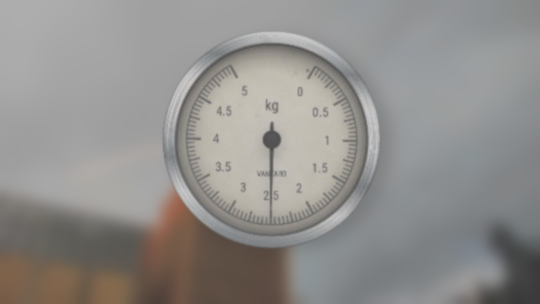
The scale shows 2.5; kg
